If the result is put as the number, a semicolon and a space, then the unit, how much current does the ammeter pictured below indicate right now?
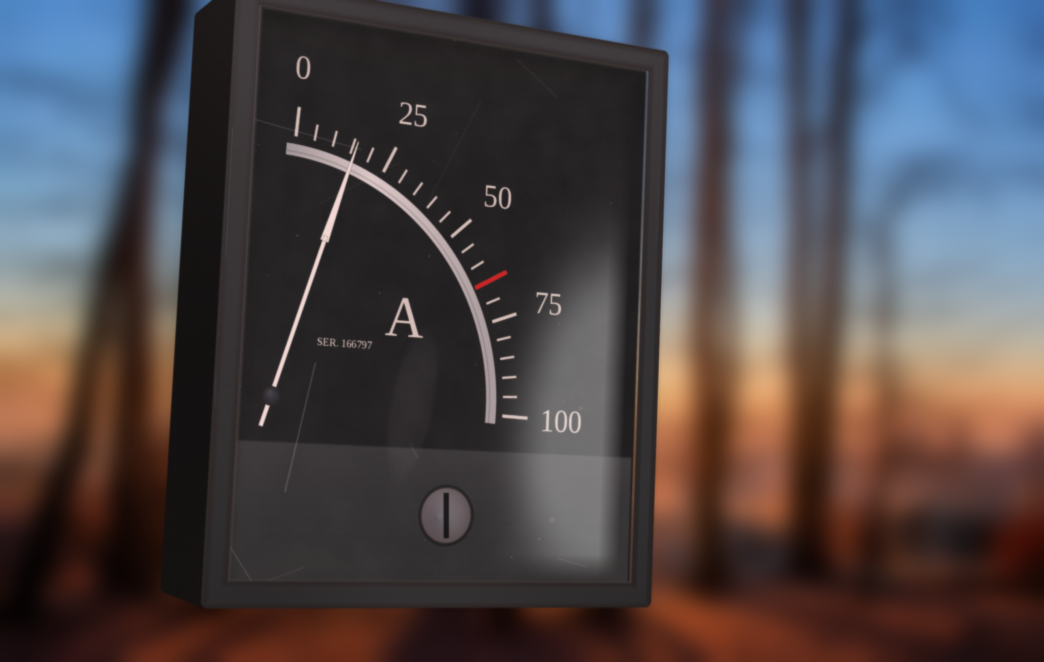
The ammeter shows 15; A
